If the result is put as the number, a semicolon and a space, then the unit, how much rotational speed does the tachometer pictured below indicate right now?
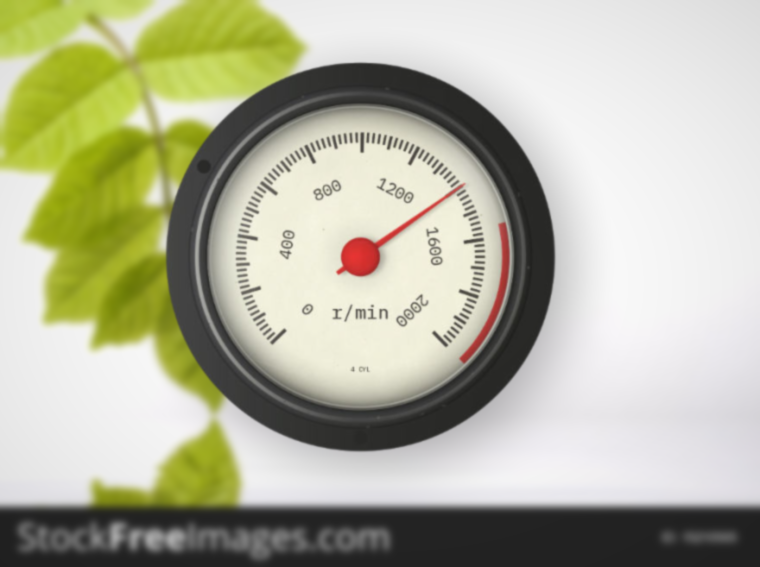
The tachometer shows 1400; rpm
